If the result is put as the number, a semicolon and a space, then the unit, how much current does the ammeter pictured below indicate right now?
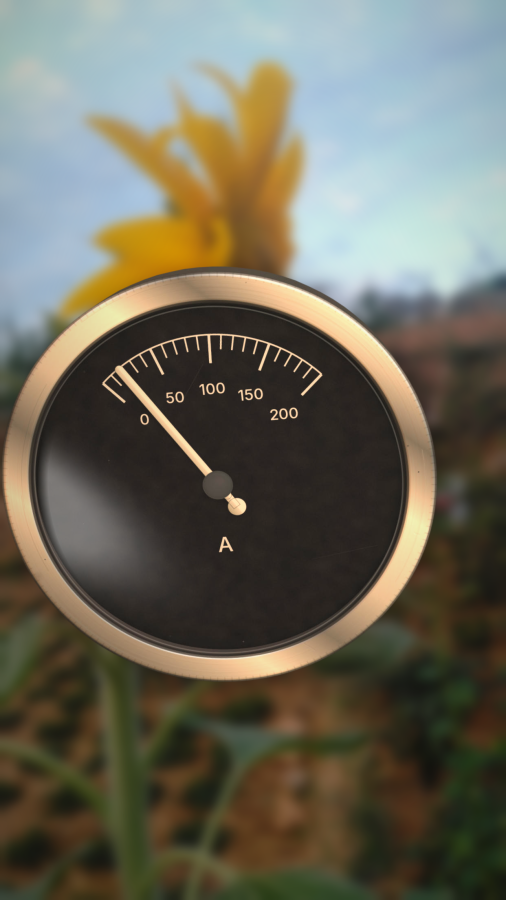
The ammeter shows 20; A
